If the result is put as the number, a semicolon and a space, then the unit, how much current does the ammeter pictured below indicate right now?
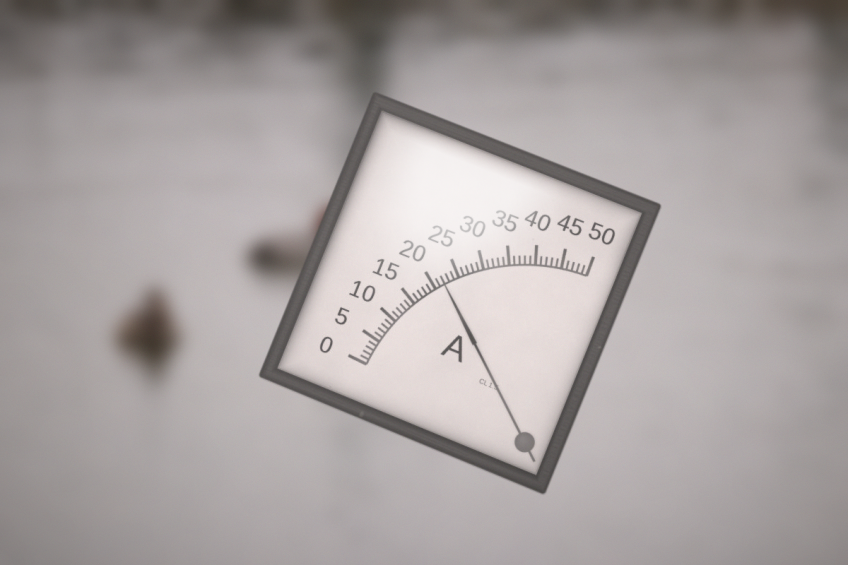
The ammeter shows 22; A
